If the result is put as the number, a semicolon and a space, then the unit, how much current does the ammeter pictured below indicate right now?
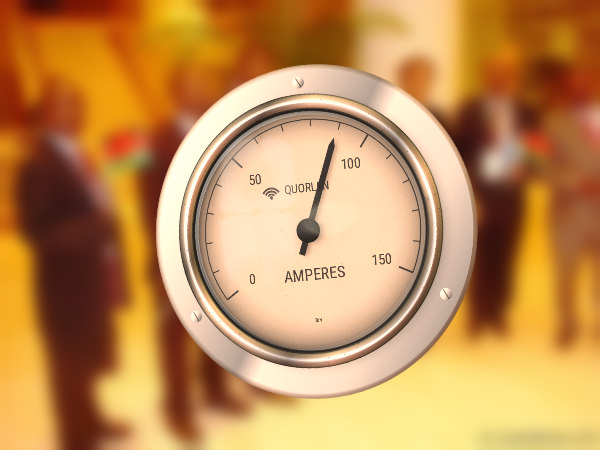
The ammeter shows 90; A
